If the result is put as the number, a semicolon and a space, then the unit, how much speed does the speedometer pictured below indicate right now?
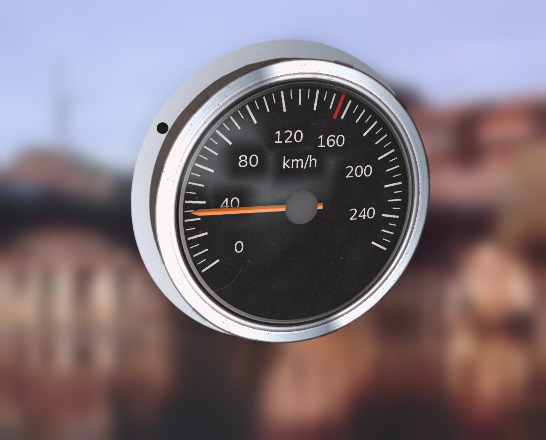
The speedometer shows 35; km/h
